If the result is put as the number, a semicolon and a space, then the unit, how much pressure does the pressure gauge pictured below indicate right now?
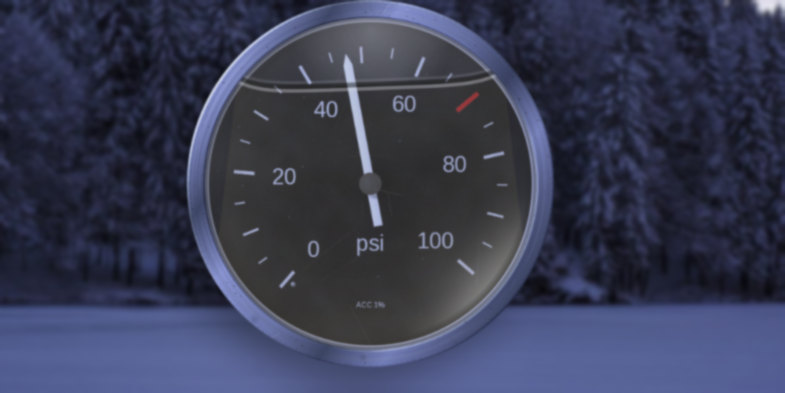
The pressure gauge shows 47.5; psi
